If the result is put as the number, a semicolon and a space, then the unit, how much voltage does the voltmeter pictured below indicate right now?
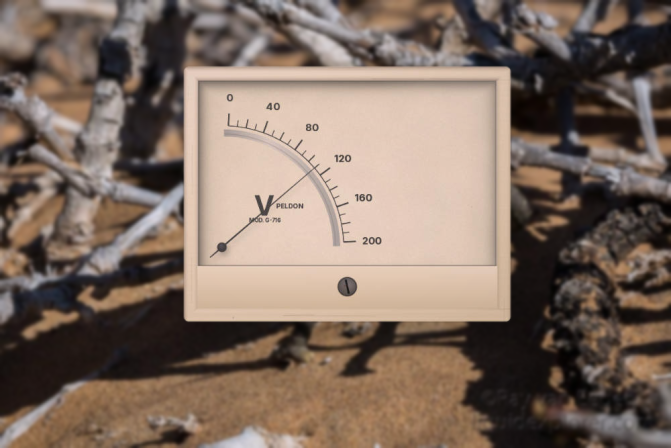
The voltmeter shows 110; V
